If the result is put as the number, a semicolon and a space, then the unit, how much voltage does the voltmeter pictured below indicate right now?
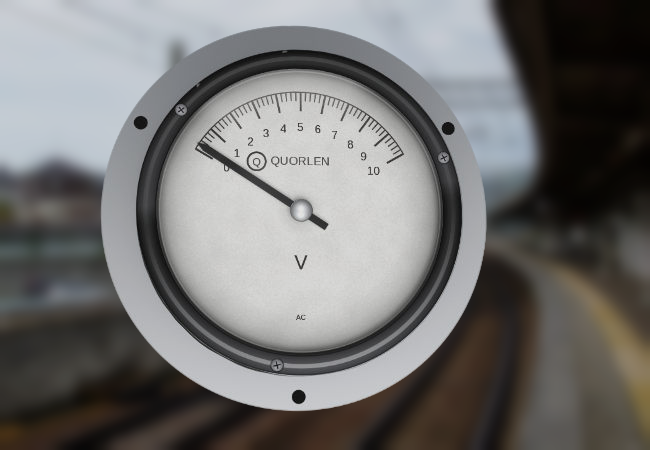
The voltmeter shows 0.2; V
